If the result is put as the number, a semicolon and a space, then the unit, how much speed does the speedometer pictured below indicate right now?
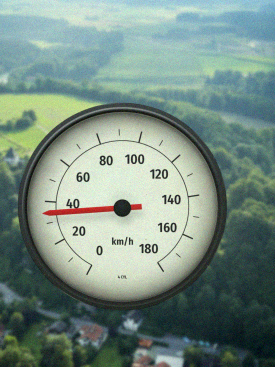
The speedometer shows 35; km/h
